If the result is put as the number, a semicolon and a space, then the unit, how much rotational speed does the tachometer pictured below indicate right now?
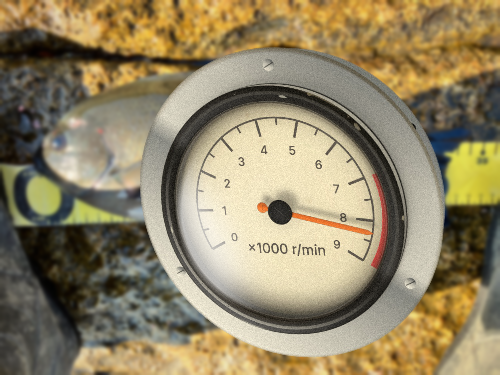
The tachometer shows 8250; rpm
